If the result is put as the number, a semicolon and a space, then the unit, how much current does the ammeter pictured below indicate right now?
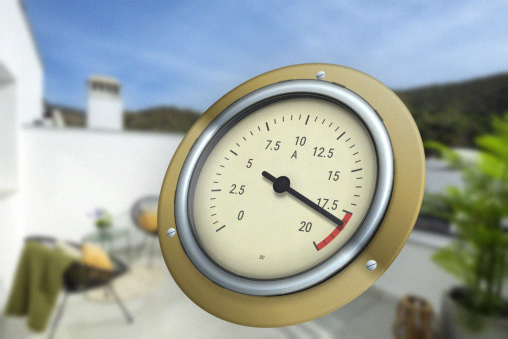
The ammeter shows 18.25; A
